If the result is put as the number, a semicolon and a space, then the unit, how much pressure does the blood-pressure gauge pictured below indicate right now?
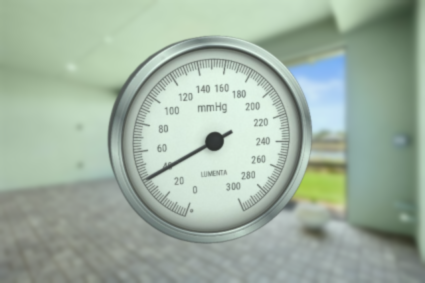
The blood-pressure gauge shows 40; mmHg
